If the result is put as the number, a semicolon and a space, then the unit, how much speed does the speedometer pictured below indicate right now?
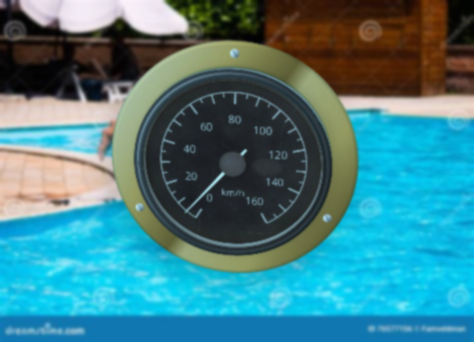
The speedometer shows 5; km/h
